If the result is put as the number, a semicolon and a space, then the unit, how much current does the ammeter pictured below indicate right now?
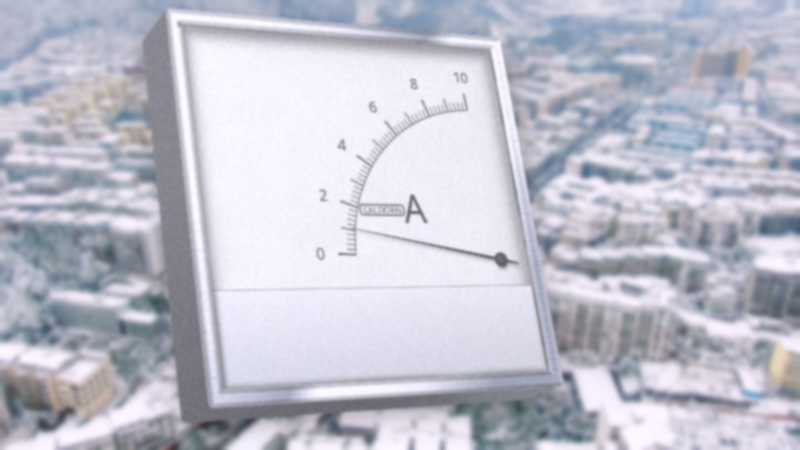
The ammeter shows 1; A
